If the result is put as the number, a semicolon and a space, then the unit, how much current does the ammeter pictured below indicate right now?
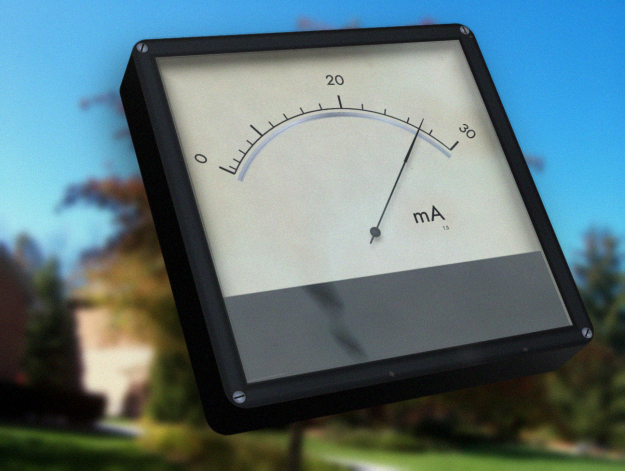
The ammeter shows 27; mA
